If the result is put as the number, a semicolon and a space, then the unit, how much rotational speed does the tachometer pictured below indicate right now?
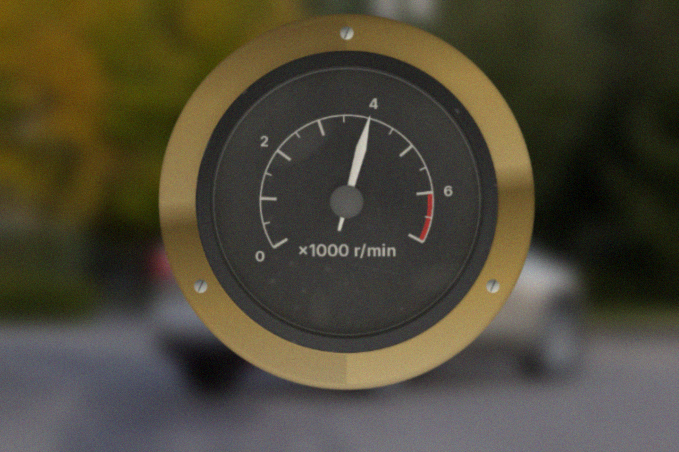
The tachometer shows 4000; rpm
